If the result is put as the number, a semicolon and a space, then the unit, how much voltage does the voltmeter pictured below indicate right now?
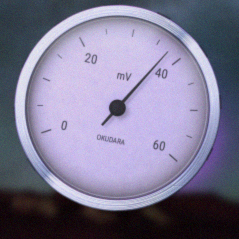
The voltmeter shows 37.5; mV
